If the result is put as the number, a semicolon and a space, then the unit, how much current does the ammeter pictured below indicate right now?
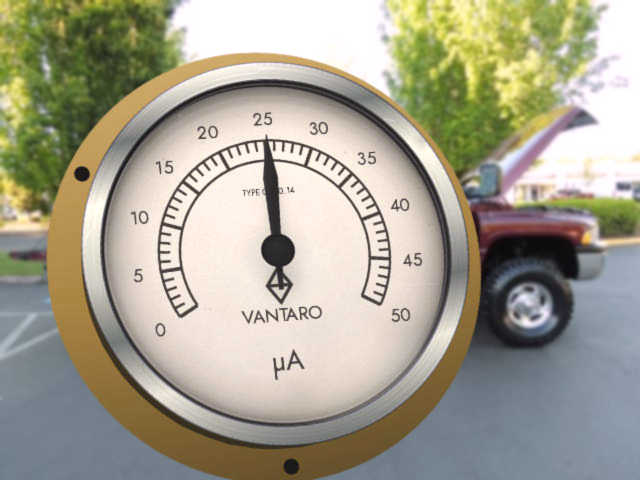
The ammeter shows 25; µA
